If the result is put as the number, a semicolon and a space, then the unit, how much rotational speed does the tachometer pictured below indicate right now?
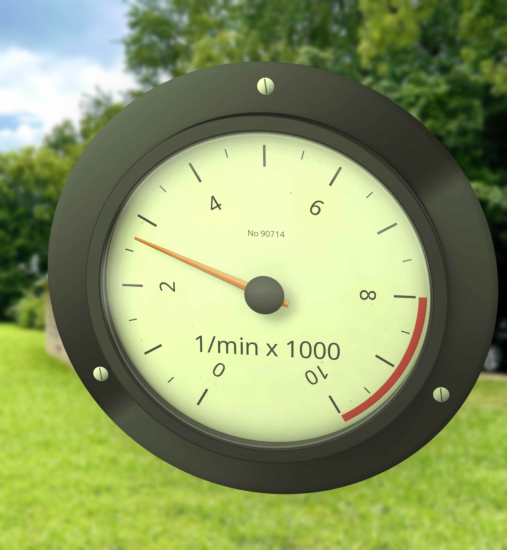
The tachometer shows 2750; rpm
